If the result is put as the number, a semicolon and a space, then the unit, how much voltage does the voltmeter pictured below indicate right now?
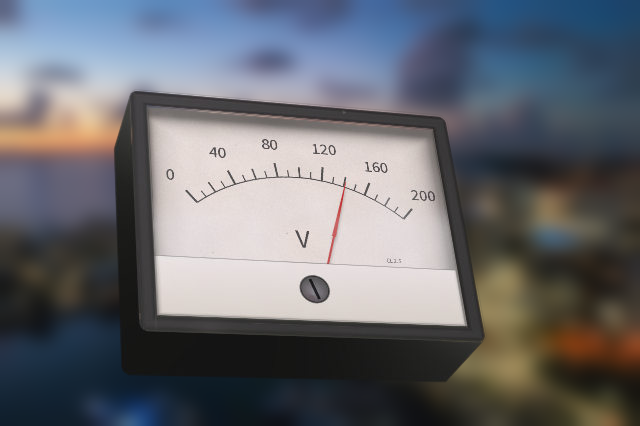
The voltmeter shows 140; V
